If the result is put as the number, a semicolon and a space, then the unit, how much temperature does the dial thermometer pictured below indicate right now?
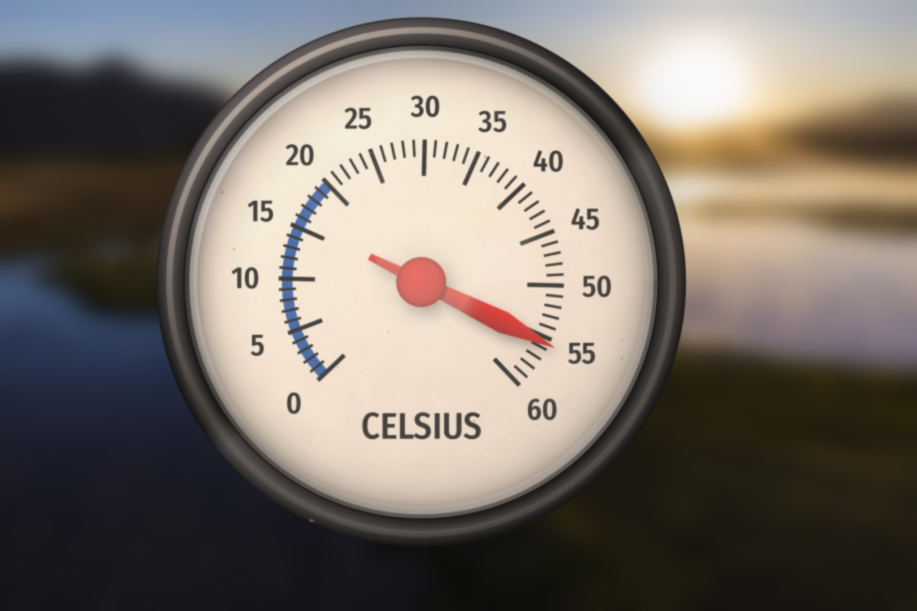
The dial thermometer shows 55.5; °C
